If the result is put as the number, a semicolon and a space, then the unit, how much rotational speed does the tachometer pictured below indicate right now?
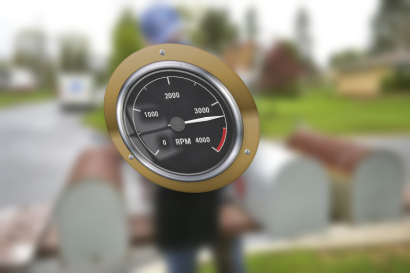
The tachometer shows 3250; rpm
